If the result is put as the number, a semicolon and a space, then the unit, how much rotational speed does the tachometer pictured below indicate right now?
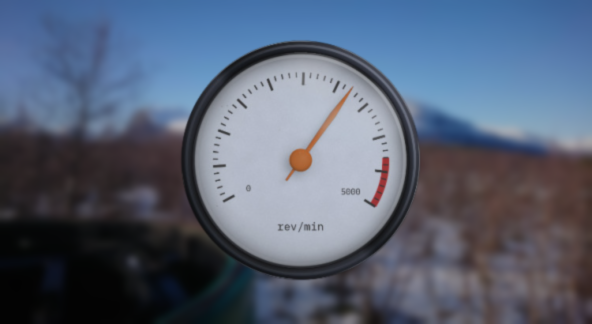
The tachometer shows 3200; rpm
